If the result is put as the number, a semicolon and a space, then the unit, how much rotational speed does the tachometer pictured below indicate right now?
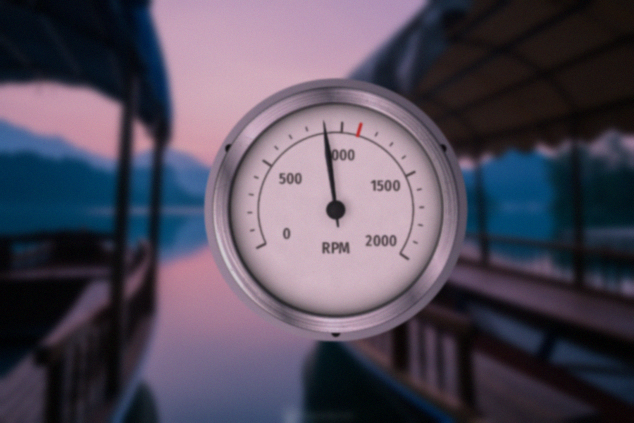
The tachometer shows 900; rpm
